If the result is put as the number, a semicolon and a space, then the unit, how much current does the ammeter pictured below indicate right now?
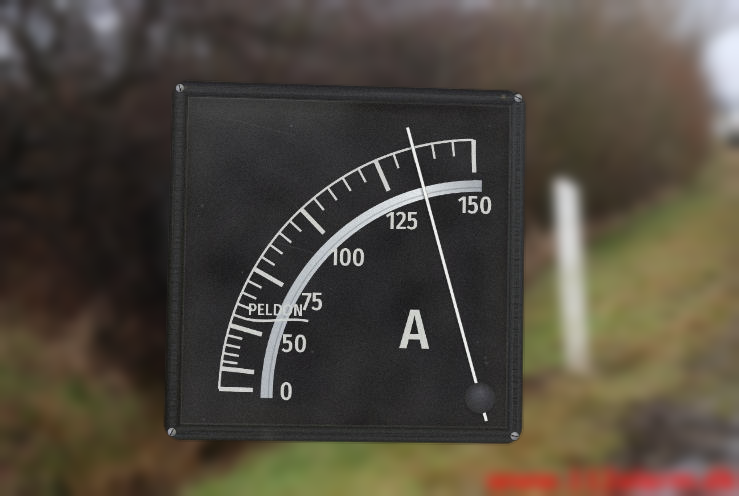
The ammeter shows 135; A
